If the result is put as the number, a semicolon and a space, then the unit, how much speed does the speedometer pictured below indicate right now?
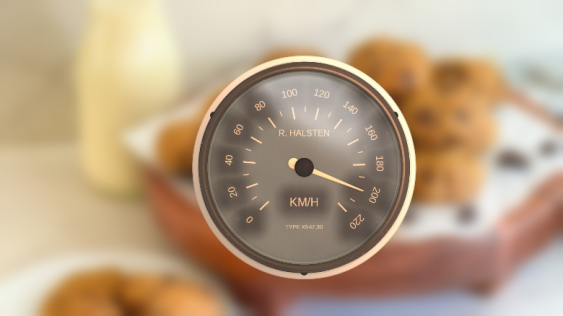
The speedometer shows 200; km/h
